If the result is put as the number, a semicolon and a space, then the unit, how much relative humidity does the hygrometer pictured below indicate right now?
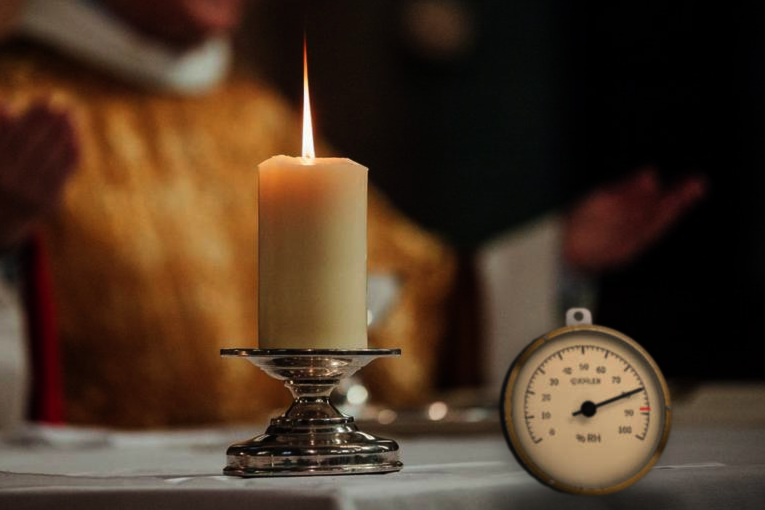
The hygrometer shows 80; %
